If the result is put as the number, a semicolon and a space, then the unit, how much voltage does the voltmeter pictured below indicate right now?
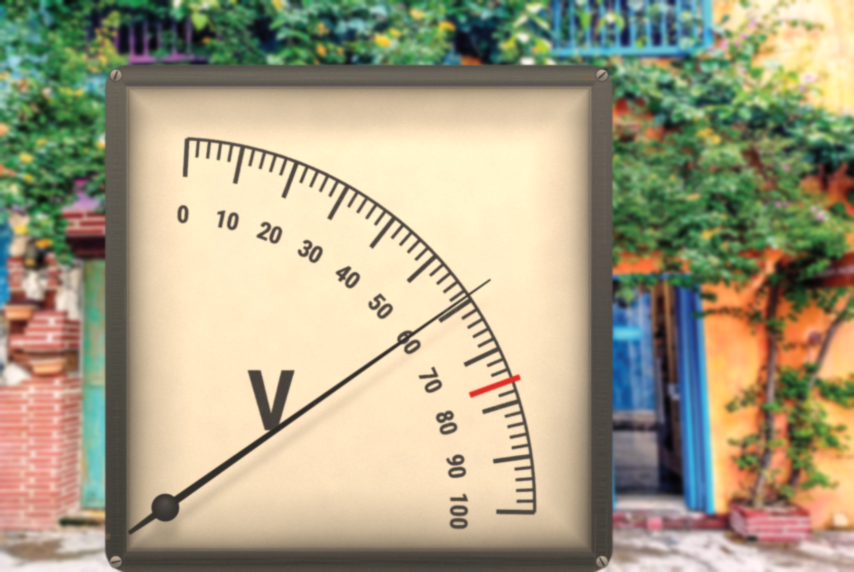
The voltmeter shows 59; V
